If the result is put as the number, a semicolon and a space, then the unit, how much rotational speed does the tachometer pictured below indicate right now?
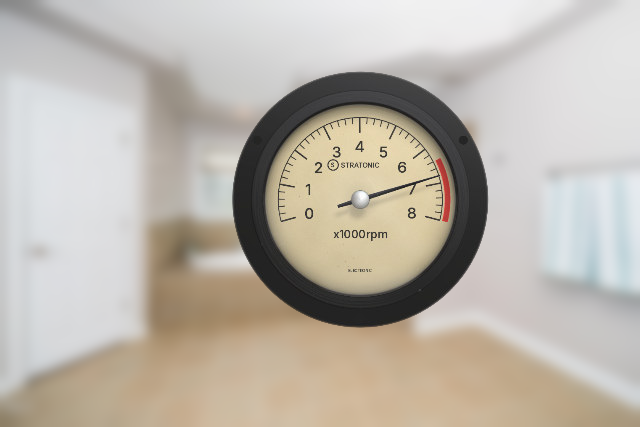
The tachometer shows 6800; rpm
